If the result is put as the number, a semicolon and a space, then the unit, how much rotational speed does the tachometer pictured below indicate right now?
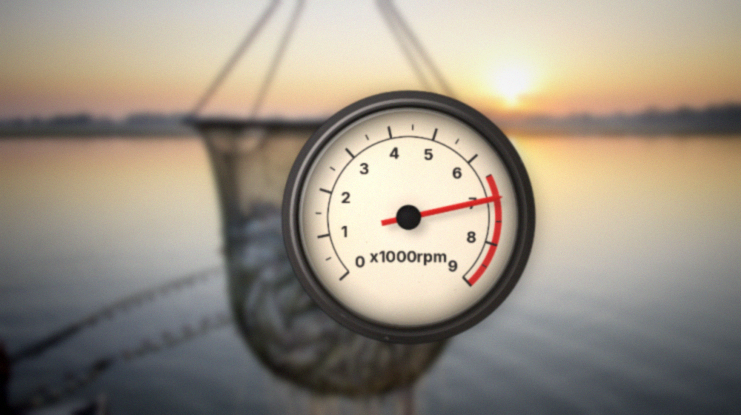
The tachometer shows 7000; rpm
